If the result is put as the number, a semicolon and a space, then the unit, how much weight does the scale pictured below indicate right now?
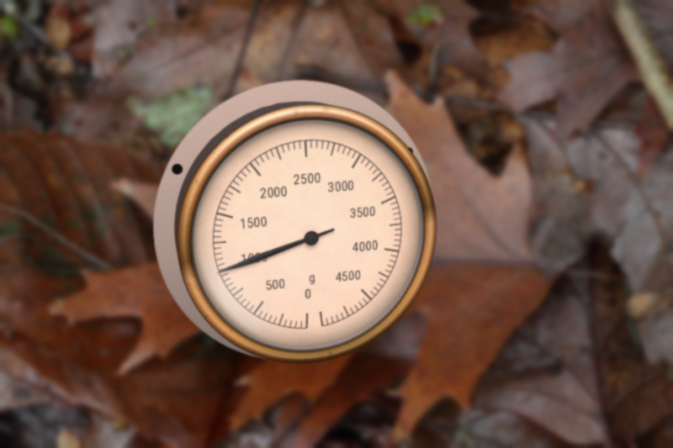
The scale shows 1000; g
